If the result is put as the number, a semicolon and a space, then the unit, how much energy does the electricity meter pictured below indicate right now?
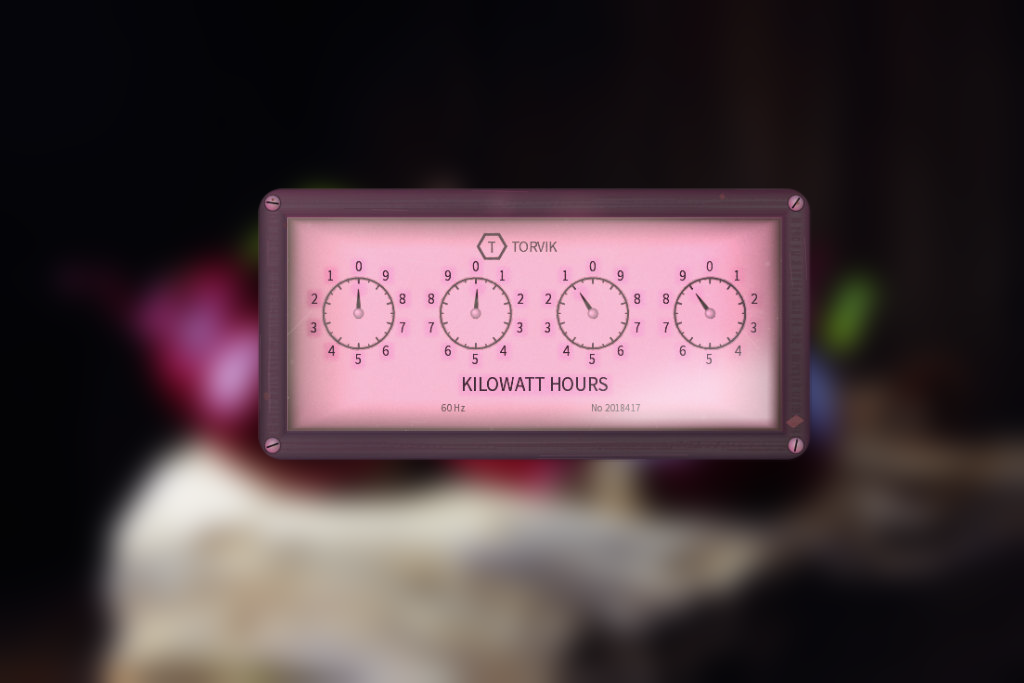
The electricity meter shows 9; kWh
